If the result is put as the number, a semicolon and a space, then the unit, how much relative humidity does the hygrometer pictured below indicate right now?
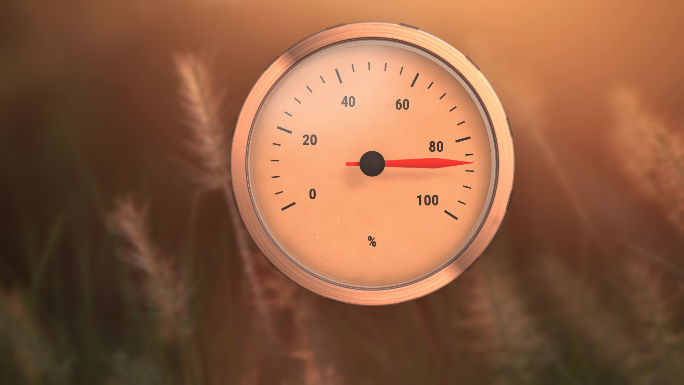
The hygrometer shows 86; %
